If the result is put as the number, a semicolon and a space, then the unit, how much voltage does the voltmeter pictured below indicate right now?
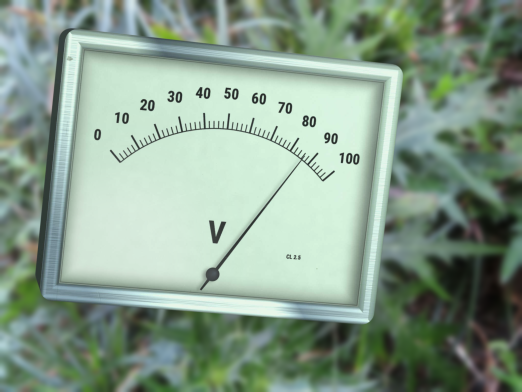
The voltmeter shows 86; V
